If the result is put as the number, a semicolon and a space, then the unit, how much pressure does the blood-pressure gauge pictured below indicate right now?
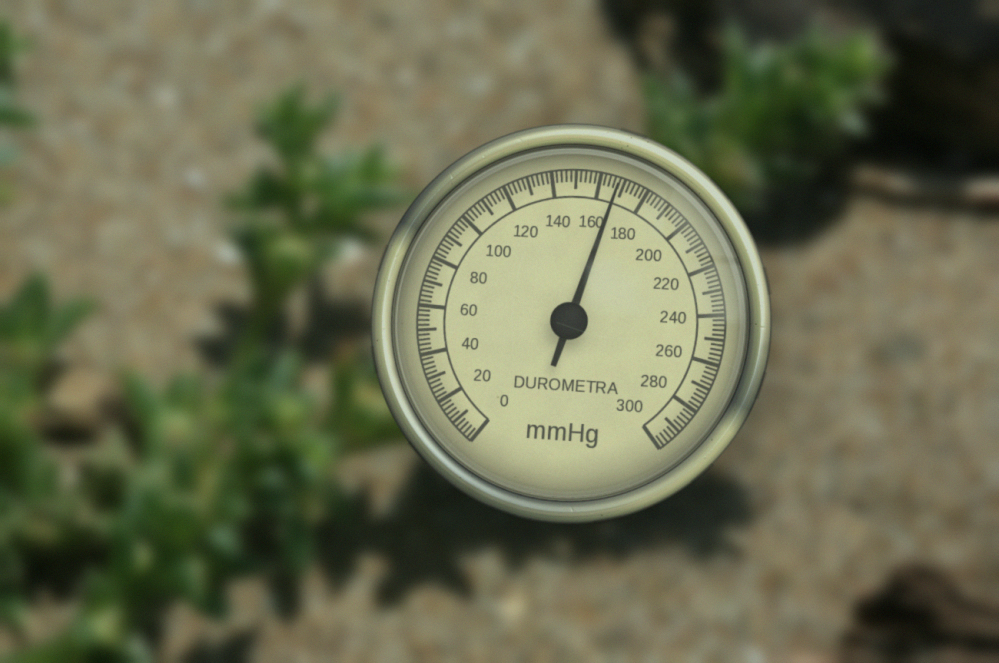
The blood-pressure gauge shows 168; mmHg
